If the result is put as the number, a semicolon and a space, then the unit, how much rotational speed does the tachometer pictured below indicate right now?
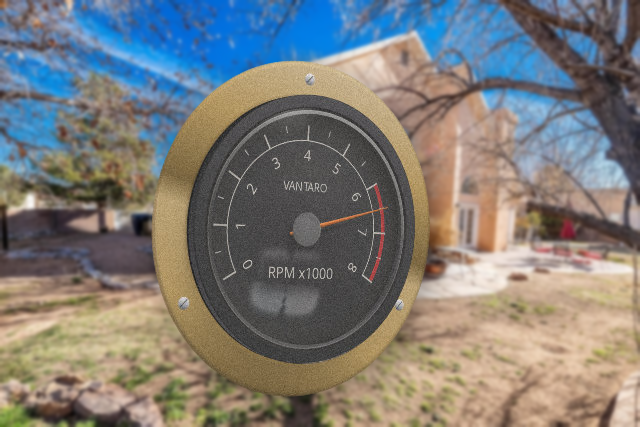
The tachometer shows 6500; rpm
